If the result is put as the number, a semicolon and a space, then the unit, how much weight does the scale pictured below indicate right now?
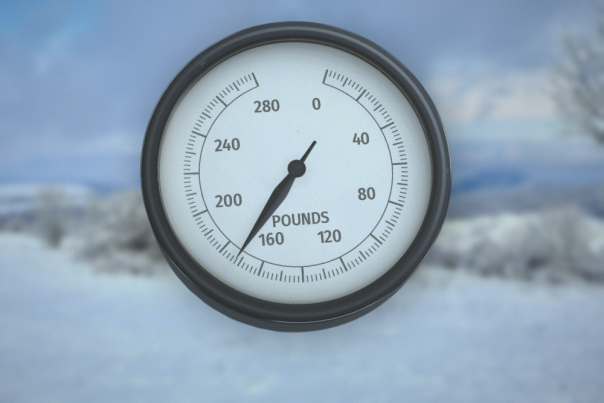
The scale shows 172; lb
